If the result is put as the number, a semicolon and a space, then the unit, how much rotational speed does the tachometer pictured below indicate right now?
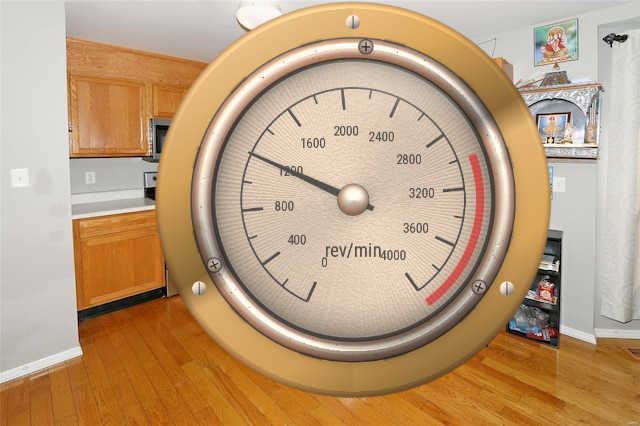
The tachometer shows 1200; rpm
